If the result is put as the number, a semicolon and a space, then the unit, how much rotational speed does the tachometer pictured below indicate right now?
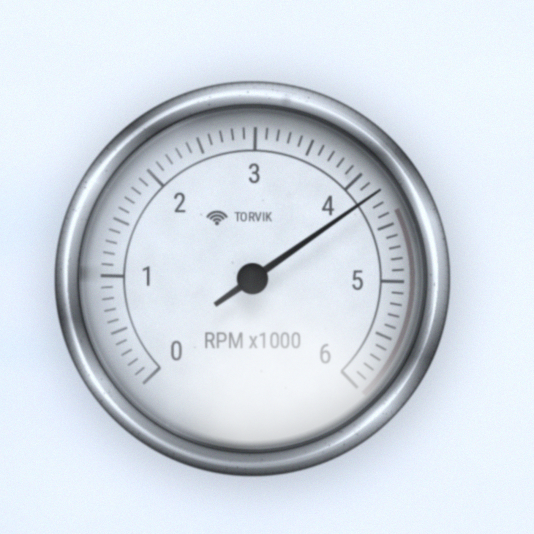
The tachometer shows 4200; rpm
